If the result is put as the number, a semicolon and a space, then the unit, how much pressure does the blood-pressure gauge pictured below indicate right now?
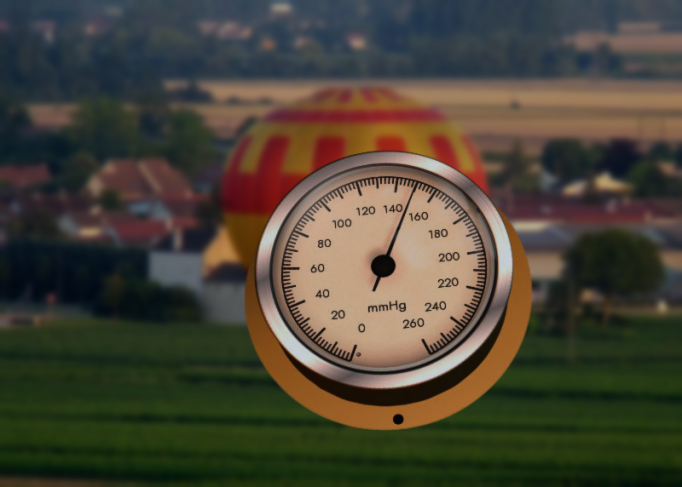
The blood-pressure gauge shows 150; mmHg
